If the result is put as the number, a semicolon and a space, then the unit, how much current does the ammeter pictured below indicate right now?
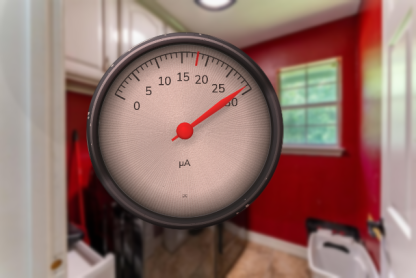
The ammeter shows 29; µA
